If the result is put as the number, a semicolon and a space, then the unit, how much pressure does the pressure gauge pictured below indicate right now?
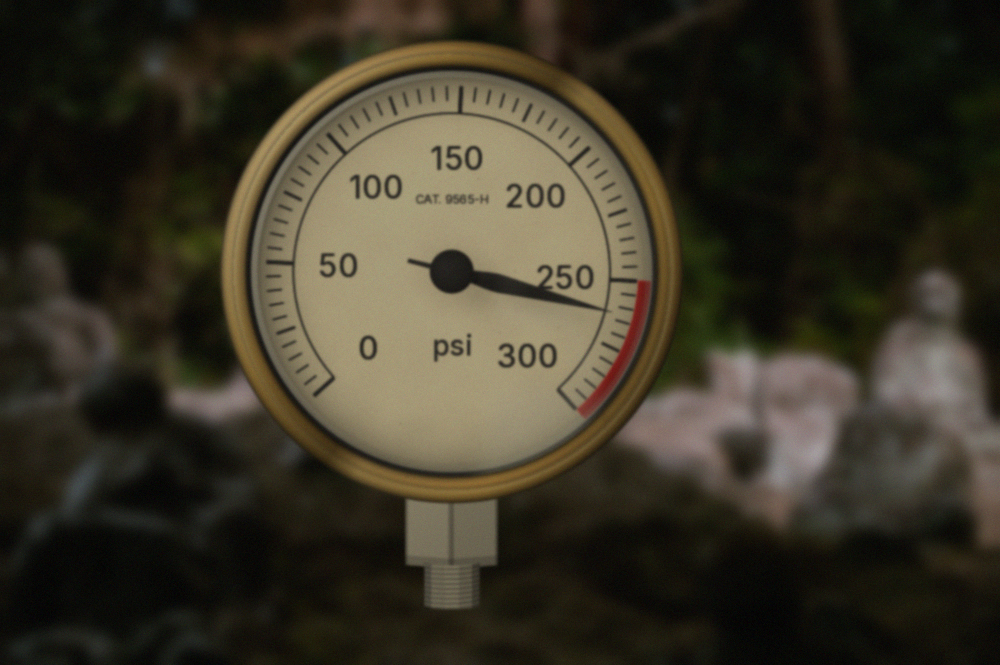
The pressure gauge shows 262.5; psi
